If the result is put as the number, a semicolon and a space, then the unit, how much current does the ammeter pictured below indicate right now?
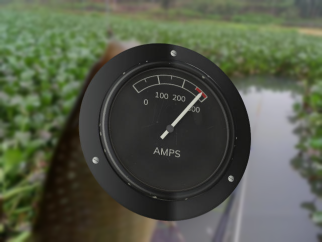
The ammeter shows 275; A
